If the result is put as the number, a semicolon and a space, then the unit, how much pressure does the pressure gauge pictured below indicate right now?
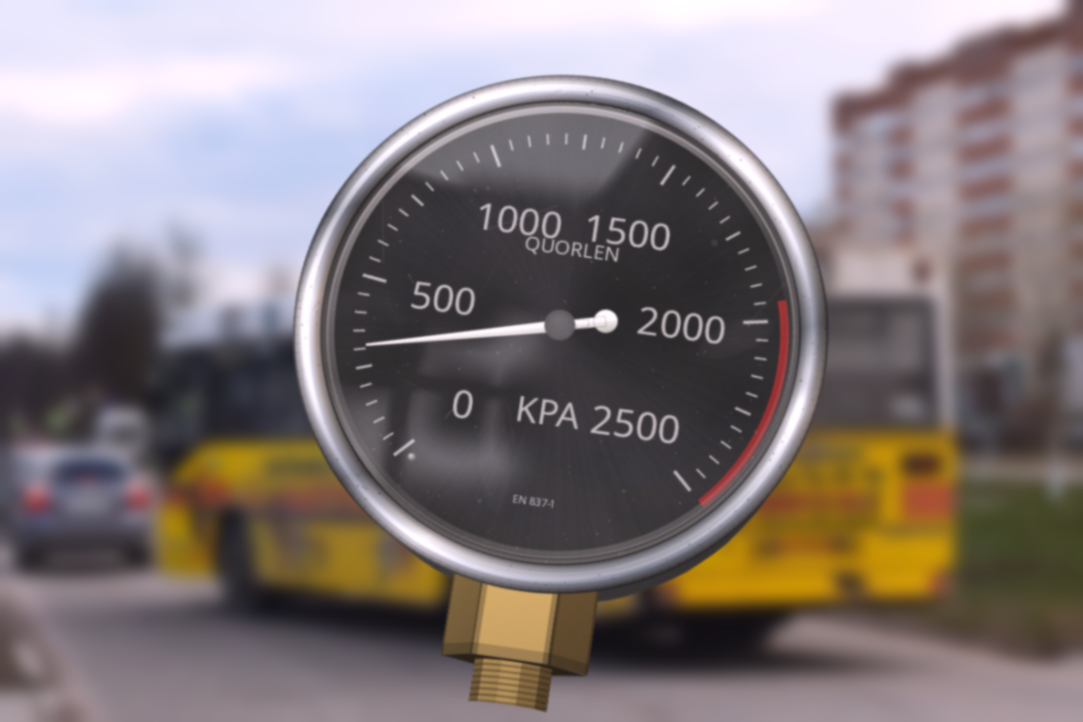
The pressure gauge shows 300; kPa
